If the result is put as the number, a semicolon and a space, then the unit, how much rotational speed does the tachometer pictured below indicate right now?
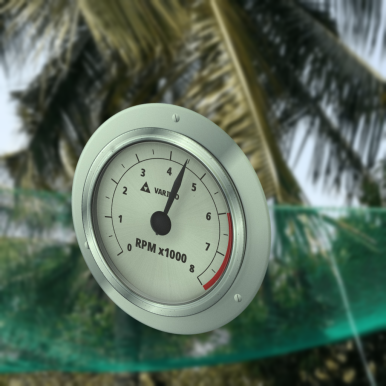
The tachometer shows 4500; rpm
